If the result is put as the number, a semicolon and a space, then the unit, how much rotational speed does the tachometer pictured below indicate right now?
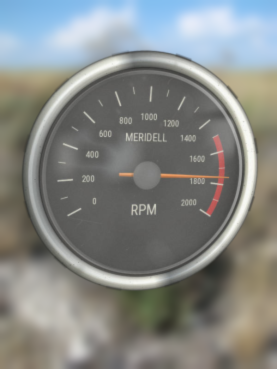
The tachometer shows 1750; rpm
